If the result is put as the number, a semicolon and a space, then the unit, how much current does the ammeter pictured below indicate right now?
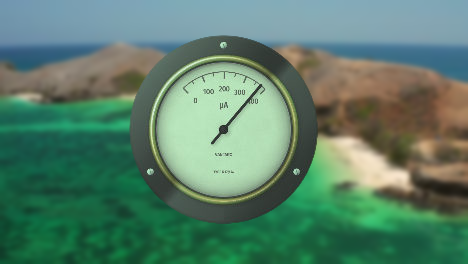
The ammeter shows 375; µA
